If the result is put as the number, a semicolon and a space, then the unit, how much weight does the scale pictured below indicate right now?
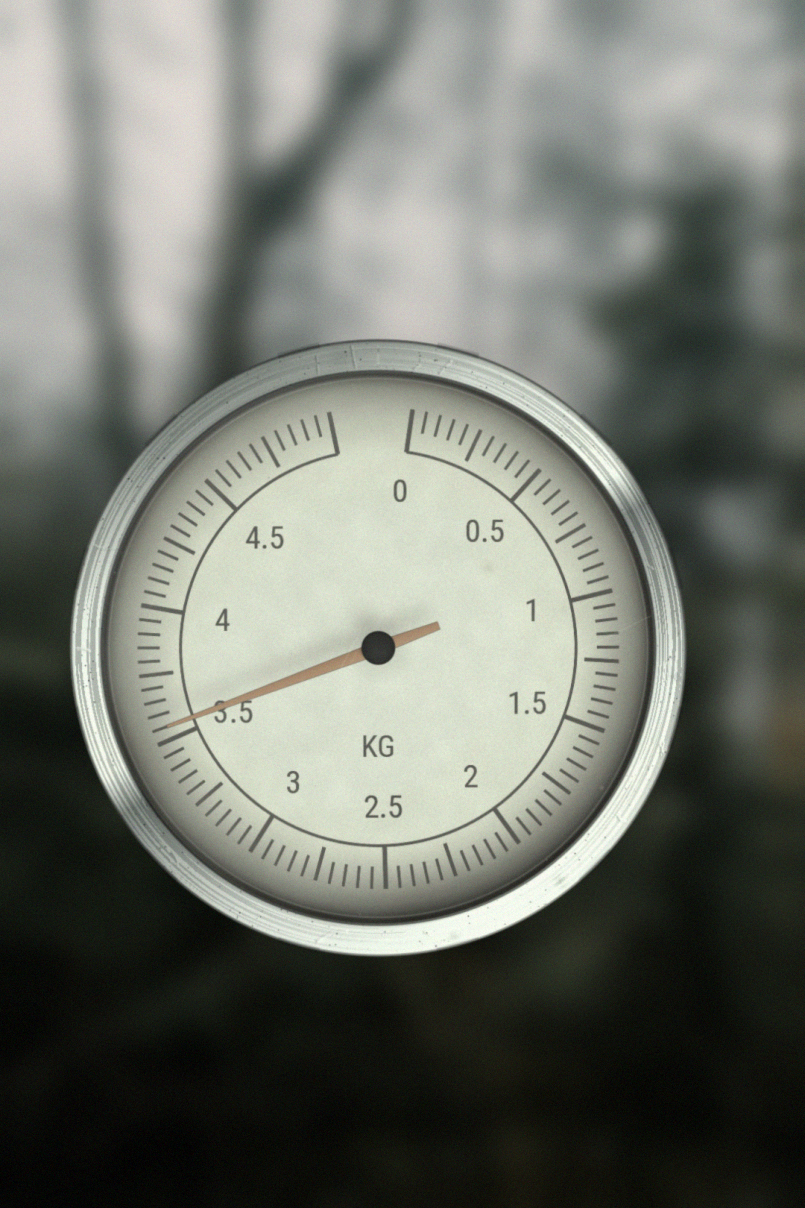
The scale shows 3.55; kg
